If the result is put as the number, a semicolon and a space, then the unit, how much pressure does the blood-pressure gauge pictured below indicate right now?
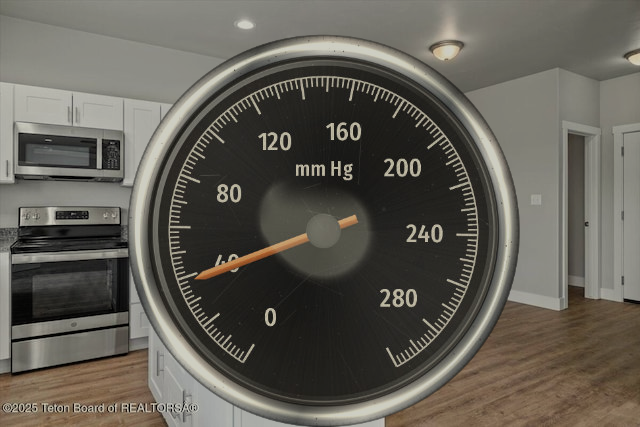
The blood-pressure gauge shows 38; mmHg
